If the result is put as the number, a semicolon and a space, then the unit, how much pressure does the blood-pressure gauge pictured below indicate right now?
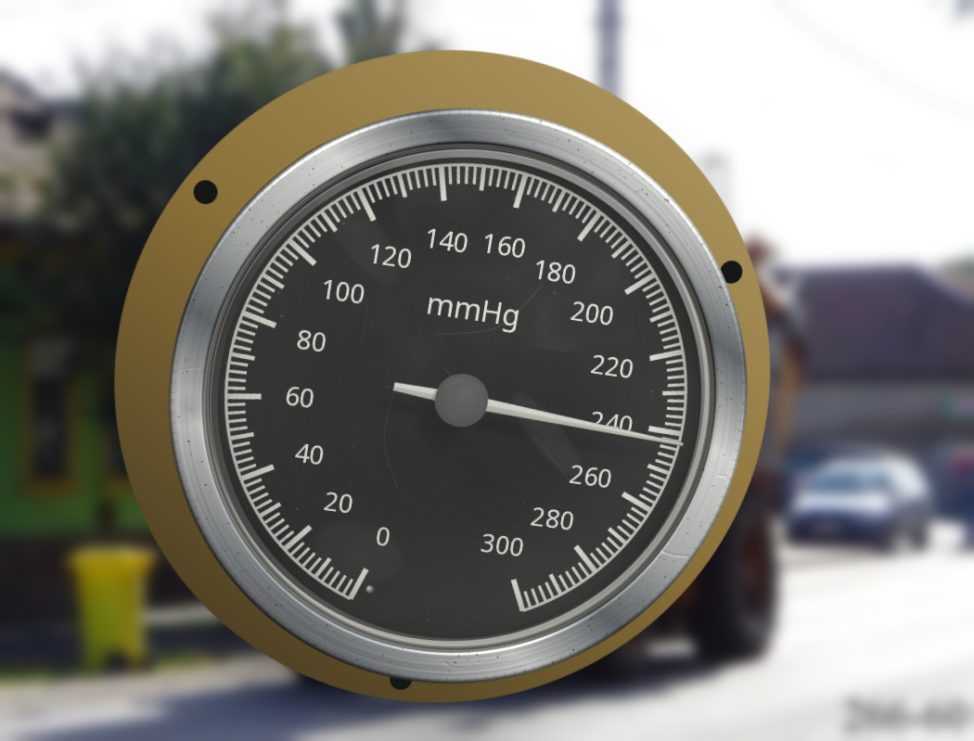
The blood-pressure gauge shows 242; mmHg
